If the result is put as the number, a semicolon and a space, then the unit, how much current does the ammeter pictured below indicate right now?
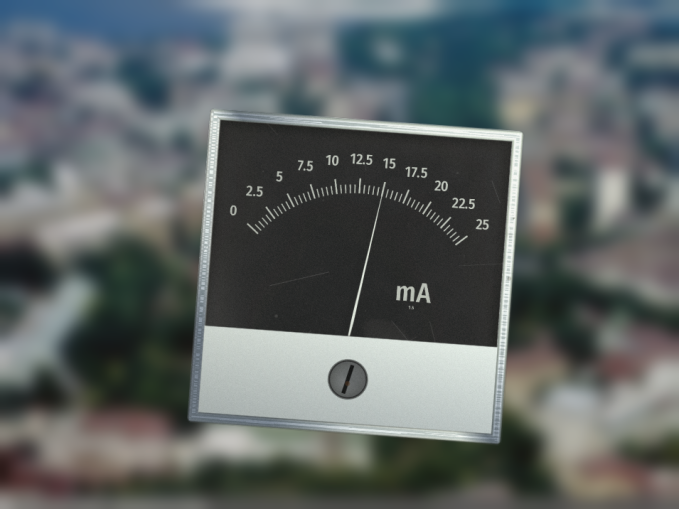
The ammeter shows 15; mA
